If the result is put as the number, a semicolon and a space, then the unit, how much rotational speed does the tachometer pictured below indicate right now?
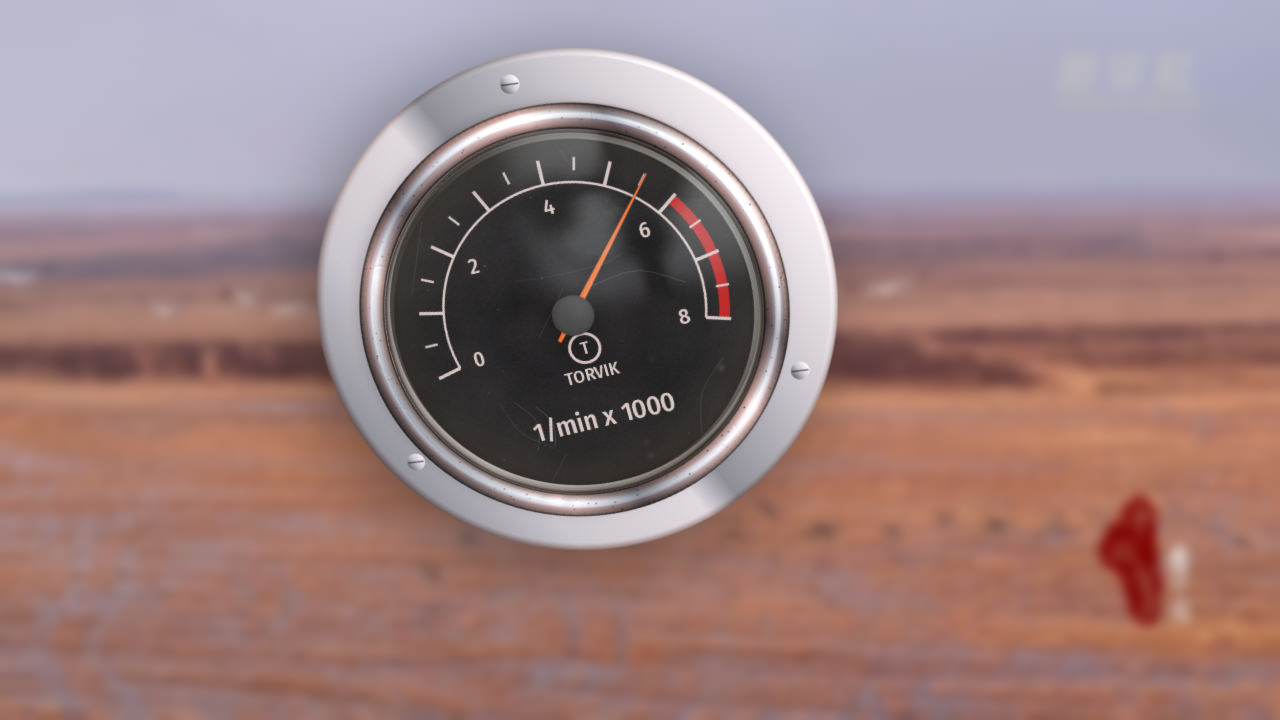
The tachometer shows 5500; rpm
